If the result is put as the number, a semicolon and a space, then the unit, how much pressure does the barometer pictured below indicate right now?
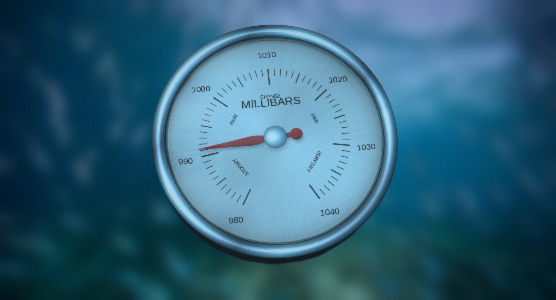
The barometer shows 991; mbar
